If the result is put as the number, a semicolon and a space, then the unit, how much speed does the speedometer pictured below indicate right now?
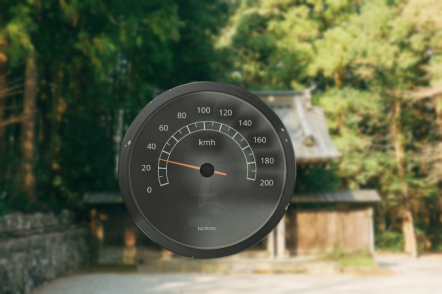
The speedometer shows 30; km/h
